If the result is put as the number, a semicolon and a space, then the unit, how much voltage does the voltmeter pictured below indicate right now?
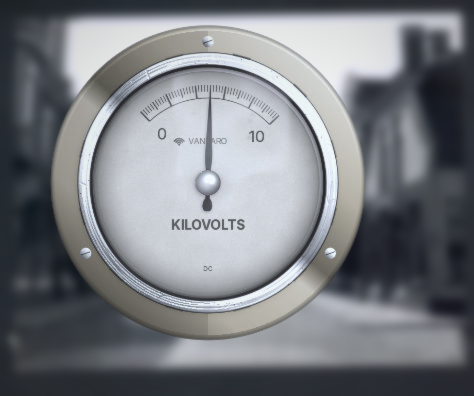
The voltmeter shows 5; kV
